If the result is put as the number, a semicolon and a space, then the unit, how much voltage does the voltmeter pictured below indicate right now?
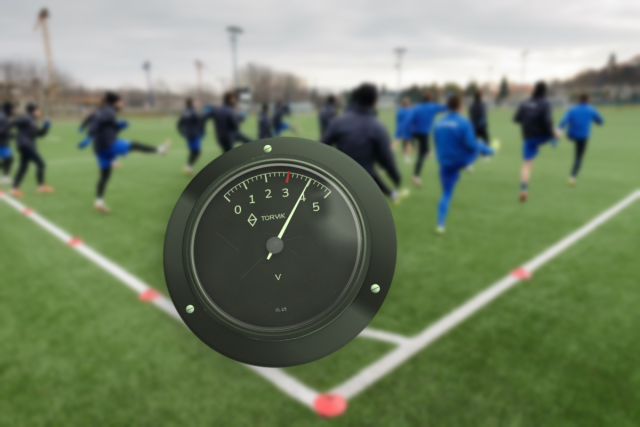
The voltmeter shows 4; V
